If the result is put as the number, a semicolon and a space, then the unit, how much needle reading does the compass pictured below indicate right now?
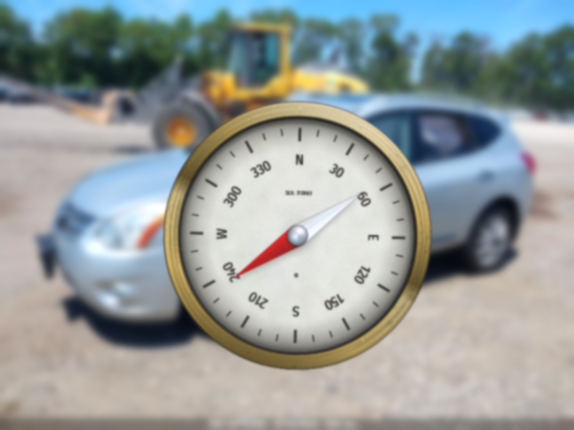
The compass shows 235; °
